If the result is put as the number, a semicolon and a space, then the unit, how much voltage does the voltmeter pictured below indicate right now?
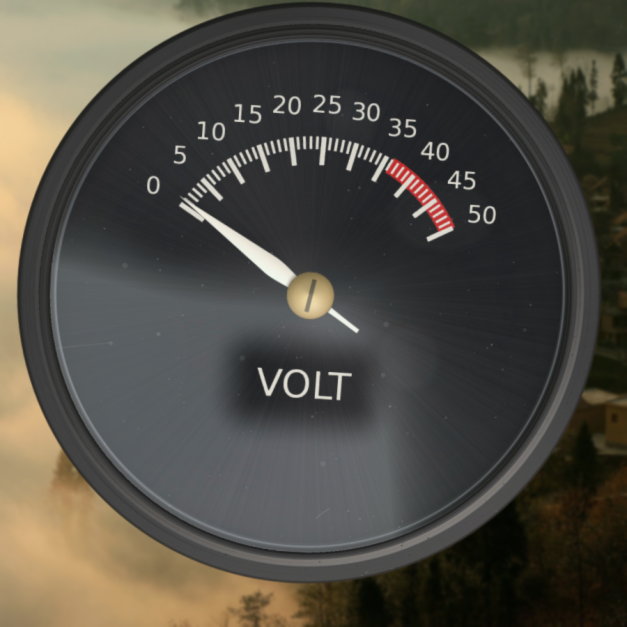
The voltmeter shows 1; V
